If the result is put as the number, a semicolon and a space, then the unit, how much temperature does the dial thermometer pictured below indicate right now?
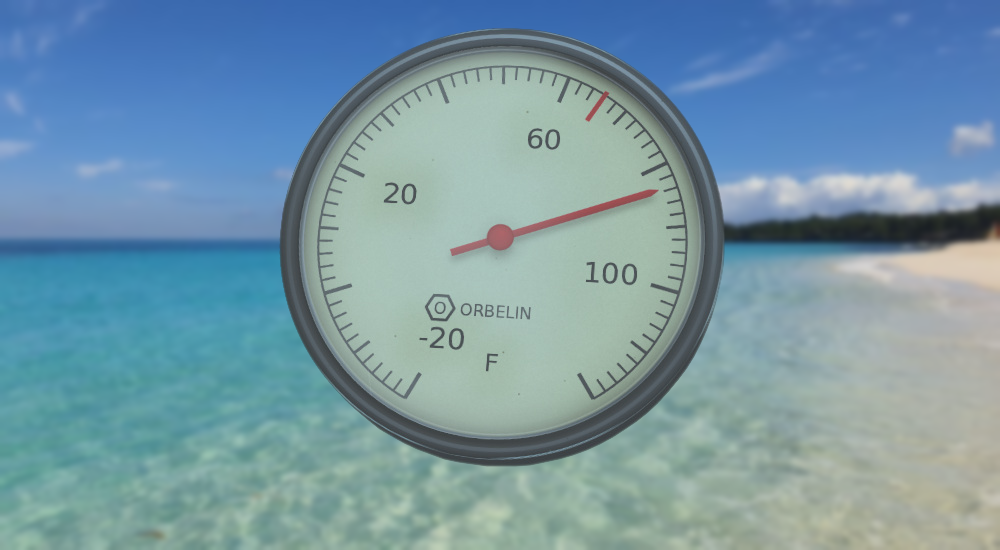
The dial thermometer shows 84; °F
